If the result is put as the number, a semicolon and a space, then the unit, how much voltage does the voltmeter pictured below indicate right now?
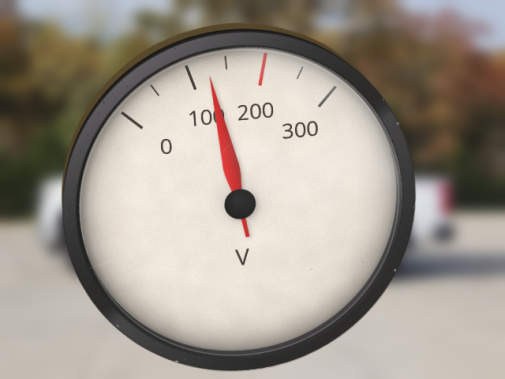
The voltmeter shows 125; V
